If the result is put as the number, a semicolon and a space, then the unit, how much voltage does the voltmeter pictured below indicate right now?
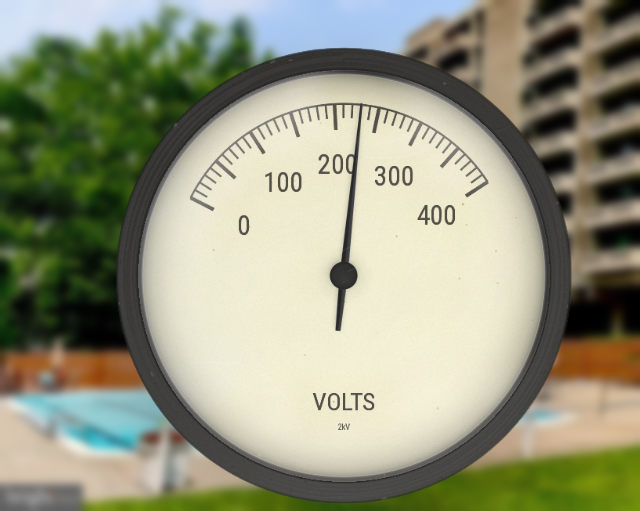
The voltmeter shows 230; V
